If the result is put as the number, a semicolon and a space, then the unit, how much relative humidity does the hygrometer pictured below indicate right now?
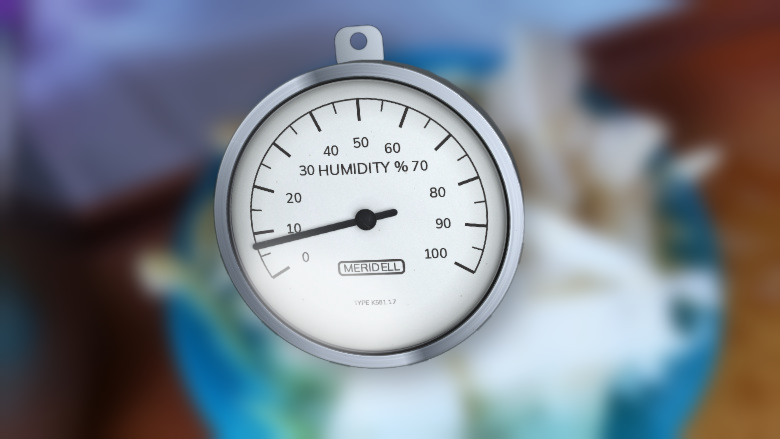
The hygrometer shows 7.5; %
